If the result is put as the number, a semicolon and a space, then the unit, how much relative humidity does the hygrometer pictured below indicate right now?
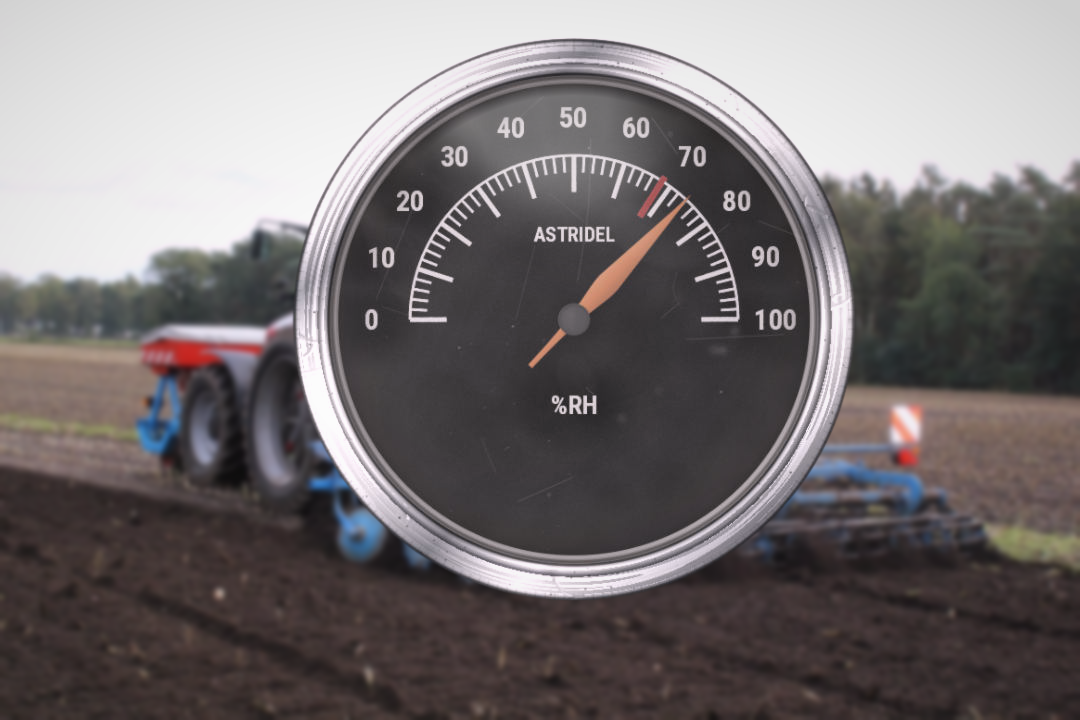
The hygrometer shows 74; %
